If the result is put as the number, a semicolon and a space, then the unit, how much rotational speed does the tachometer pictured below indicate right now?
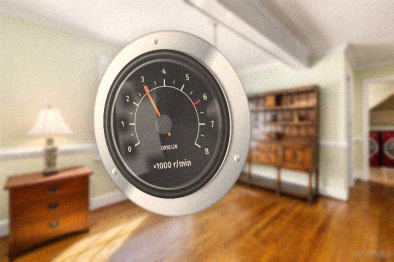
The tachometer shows 3000; rpm
